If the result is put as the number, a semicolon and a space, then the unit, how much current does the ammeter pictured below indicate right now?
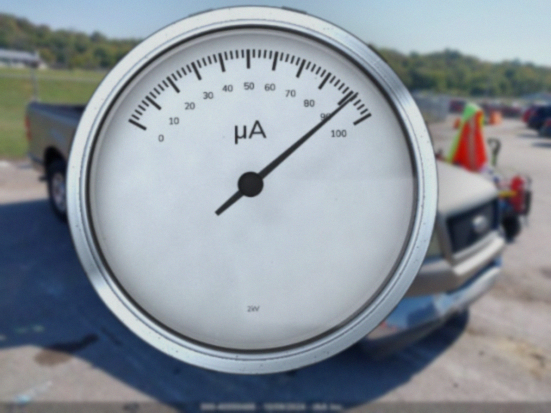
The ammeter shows 92; µA
